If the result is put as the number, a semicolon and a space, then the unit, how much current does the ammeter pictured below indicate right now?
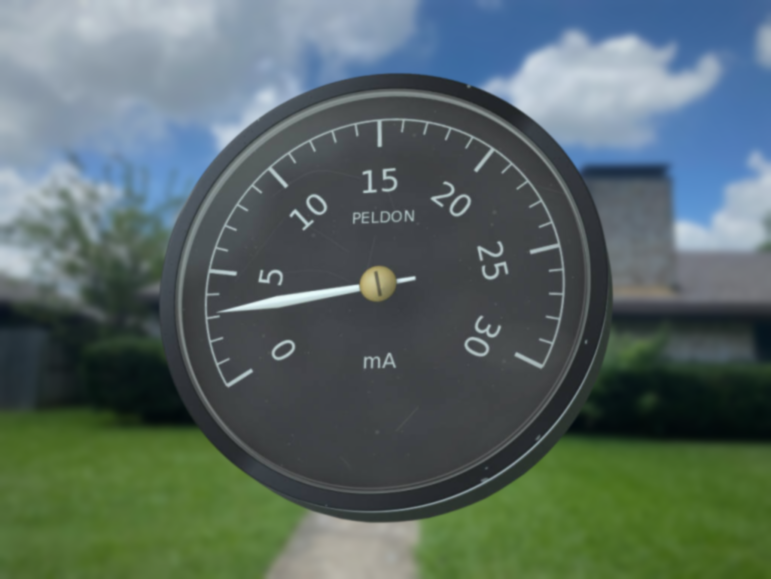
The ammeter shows 3; mA
